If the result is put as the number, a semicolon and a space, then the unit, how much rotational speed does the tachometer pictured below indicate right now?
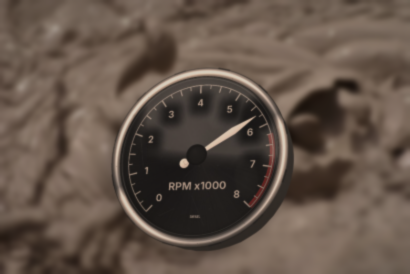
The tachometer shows 5750; rpm
